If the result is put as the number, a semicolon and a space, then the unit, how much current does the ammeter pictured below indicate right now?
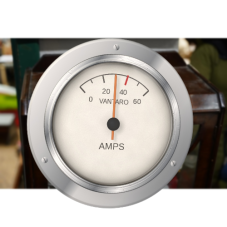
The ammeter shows 30; A
